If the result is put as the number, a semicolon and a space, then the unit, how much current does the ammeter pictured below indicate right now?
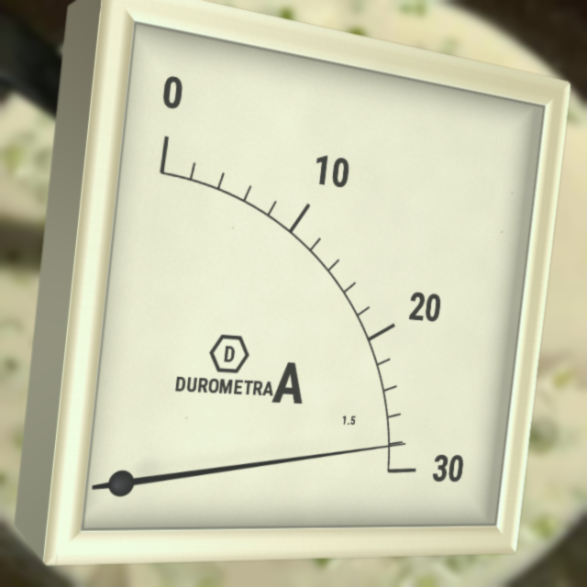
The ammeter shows 28; A
